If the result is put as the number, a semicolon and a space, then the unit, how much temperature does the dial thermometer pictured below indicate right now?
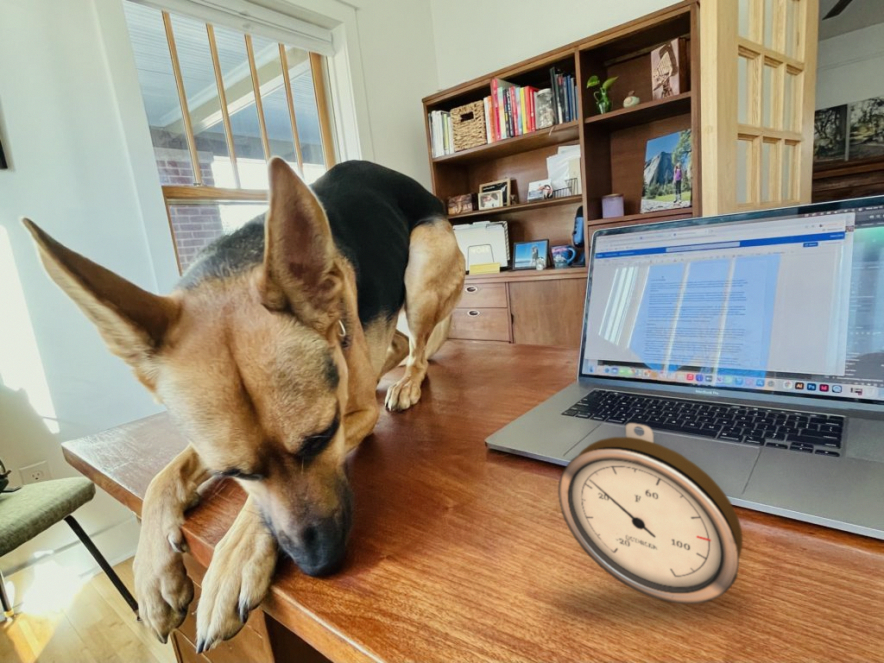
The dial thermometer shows 25; °F
